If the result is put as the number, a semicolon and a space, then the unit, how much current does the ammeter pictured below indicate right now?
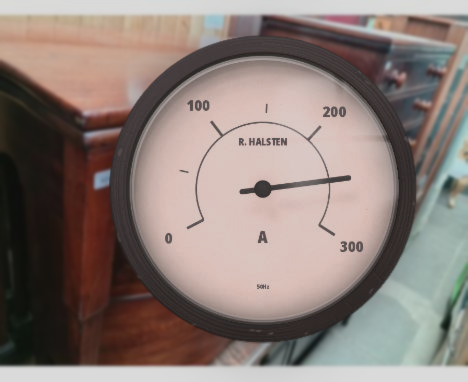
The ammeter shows 250; A
